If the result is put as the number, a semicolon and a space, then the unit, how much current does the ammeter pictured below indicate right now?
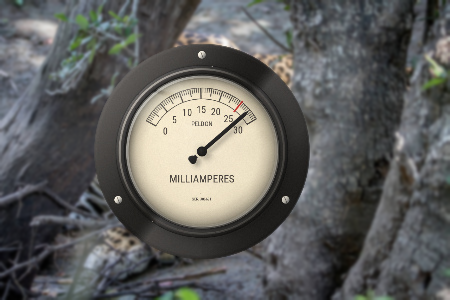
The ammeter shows 27.5; mA
